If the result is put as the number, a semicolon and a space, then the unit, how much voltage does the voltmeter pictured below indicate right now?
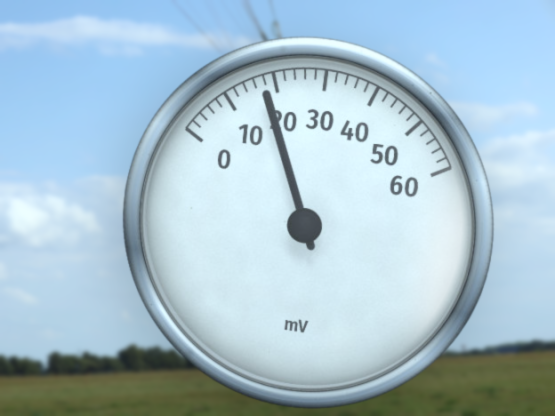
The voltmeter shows 18; mV
